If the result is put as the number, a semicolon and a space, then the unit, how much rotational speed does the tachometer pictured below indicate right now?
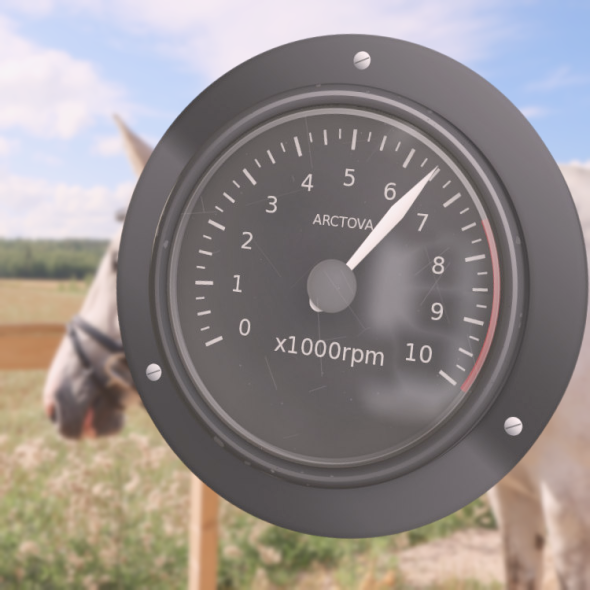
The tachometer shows 6500; rpm
